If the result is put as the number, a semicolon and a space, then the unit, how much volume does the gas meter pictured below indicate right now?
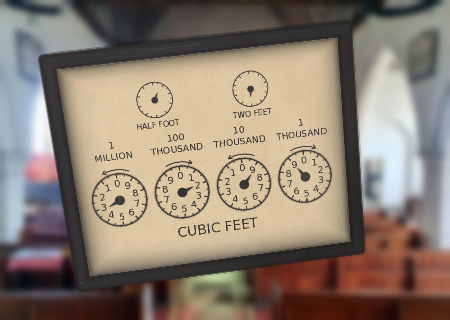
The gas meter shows 318900; ft³
